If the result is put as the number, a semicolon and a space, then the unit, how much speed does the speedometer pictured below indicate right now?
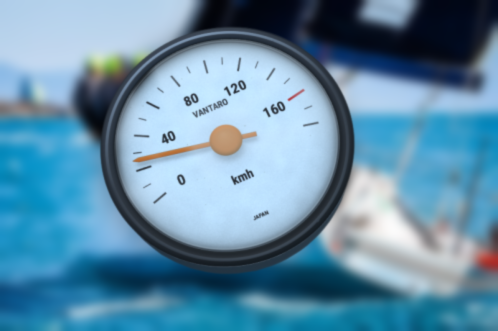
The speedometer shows 25; km/h
